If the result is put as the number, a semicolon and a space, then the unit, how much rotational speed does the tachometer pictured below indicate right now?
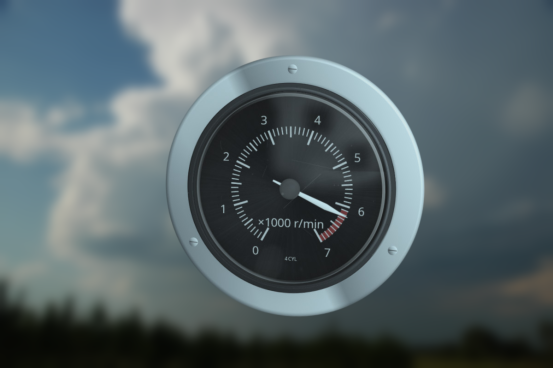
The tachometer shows 6200; rpm
